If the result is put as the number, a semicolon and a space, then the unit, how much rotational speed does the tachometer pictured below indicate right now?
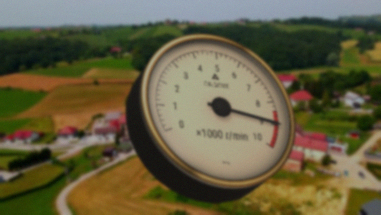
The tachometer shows 9000; rpm
